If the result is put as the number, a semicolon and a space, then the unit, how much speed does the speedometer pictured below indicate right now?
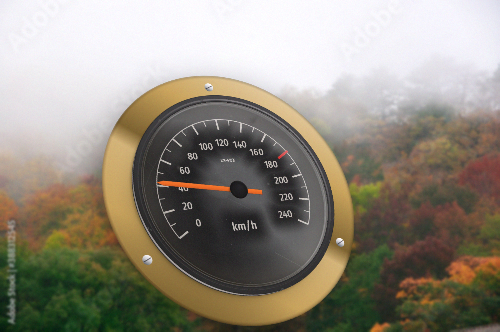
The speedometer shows 40; km/h
